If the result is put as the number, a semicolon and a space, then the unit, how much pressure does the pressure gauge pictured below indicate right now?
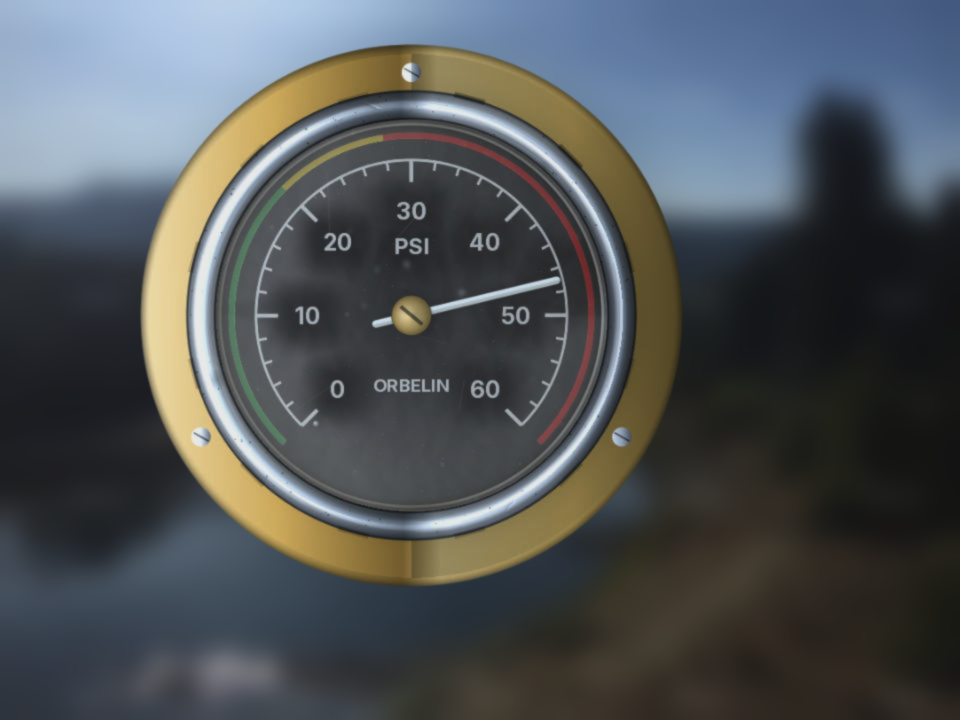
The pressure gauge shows 47; psi
